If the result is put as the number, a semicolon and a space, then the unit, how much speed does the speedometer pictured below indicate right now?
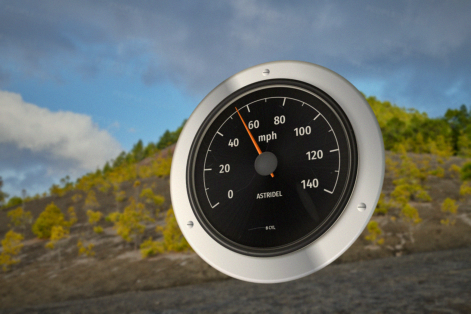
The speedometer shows 55; mph
